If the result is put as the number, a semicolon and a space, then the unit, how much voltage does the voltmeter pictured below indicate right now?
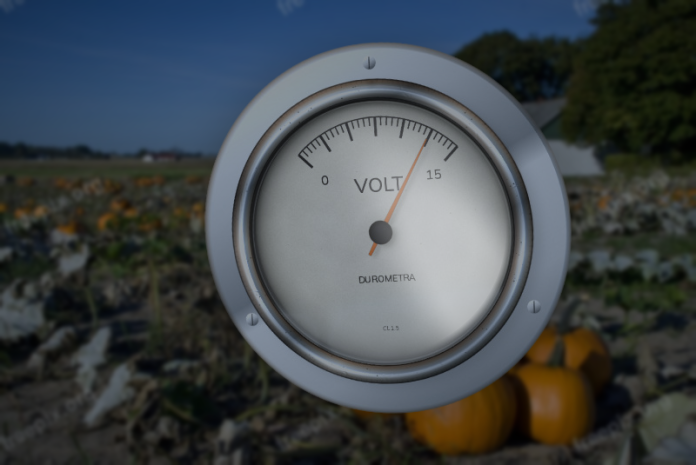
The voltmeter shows 12.5; V
